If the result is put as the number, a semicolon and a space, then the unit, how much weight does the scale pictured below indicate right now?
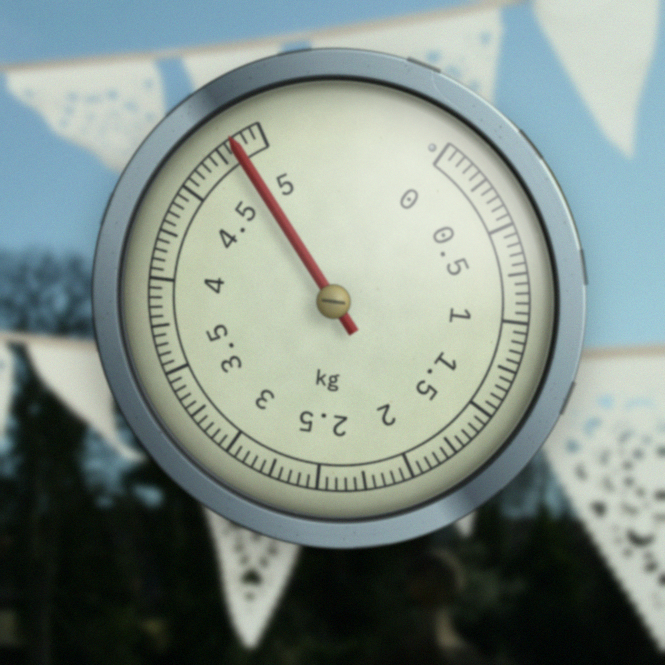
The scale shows 4.85; kg
